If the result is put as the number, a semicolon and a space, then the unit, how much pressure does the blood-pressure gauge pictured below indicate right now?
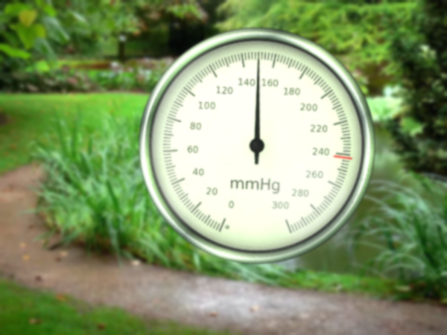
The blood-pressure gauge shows 150; mmHg
